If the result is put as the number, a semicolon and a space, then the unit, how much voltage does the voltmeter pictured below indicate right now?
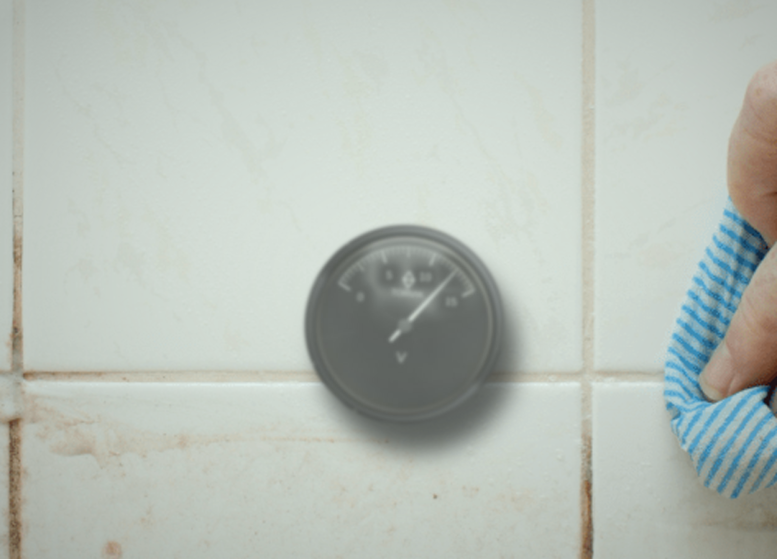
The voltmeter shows 12.5; V
